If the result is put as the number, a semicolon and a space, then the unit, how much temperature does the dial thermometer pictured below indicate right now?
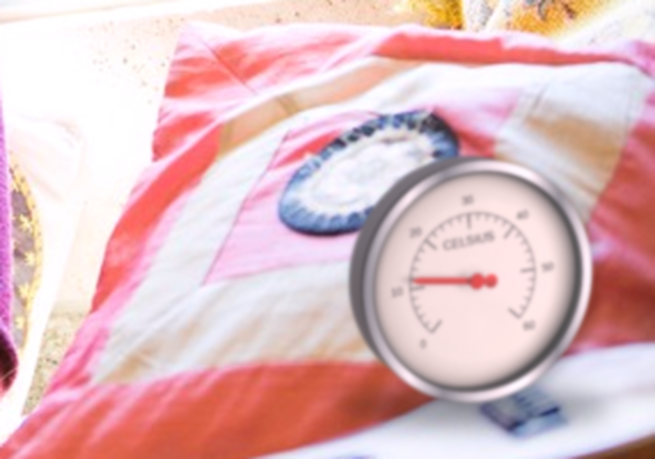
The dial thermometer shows 12; °C
